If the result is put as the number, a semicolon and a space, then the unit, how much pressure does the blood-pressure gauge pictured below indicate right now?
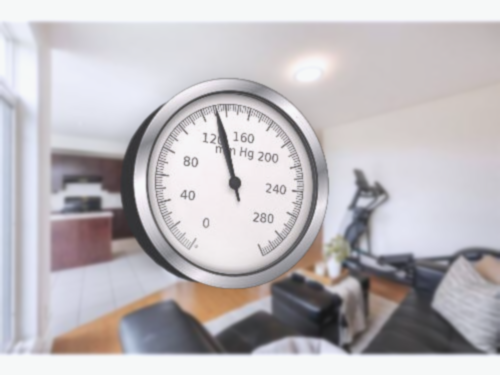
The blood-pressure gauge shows 130; mmHg
